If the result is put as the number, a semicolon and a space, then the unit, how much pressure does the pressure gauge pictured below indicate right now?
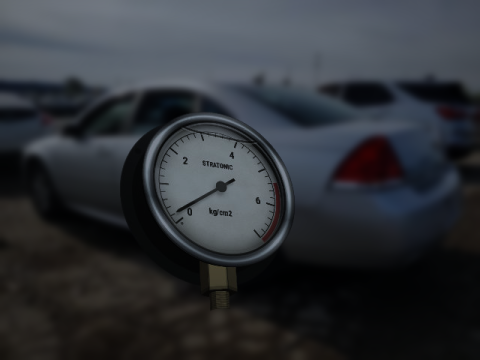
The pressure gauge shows 0.2; kg/cm²
